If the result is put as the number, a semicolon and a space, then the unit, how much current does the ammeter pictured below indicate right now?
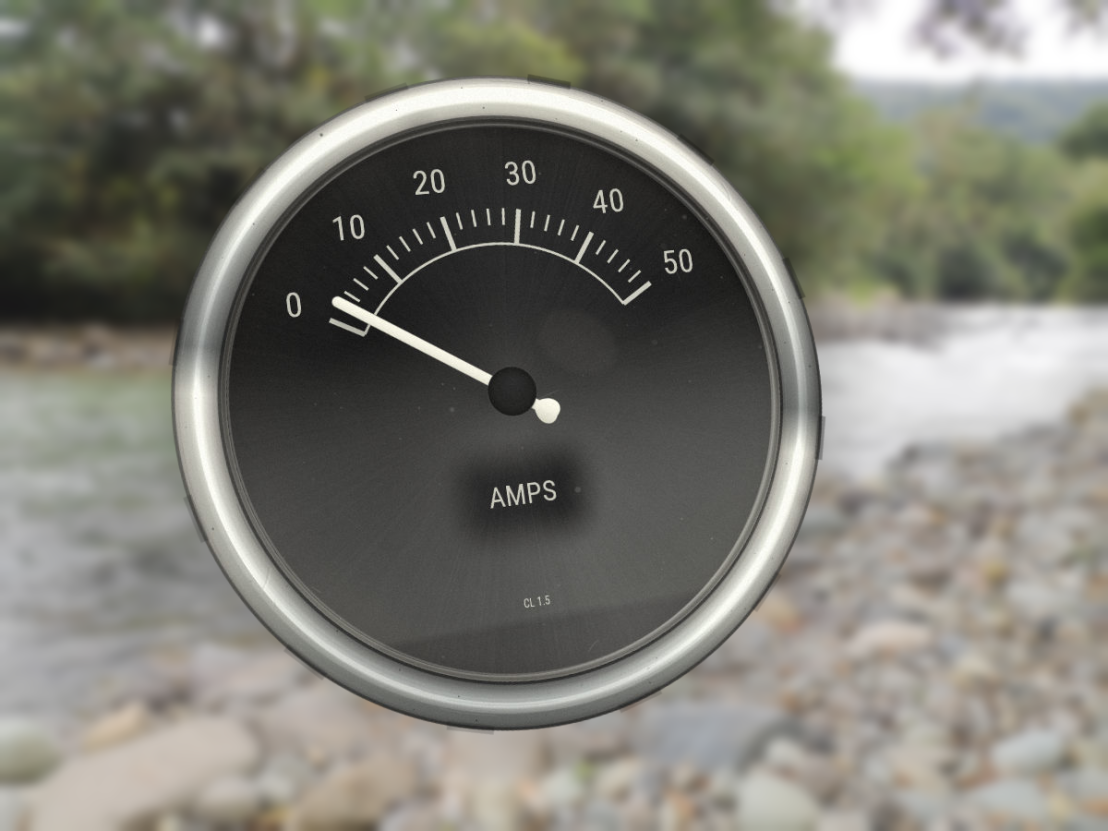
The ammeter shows 2; A
